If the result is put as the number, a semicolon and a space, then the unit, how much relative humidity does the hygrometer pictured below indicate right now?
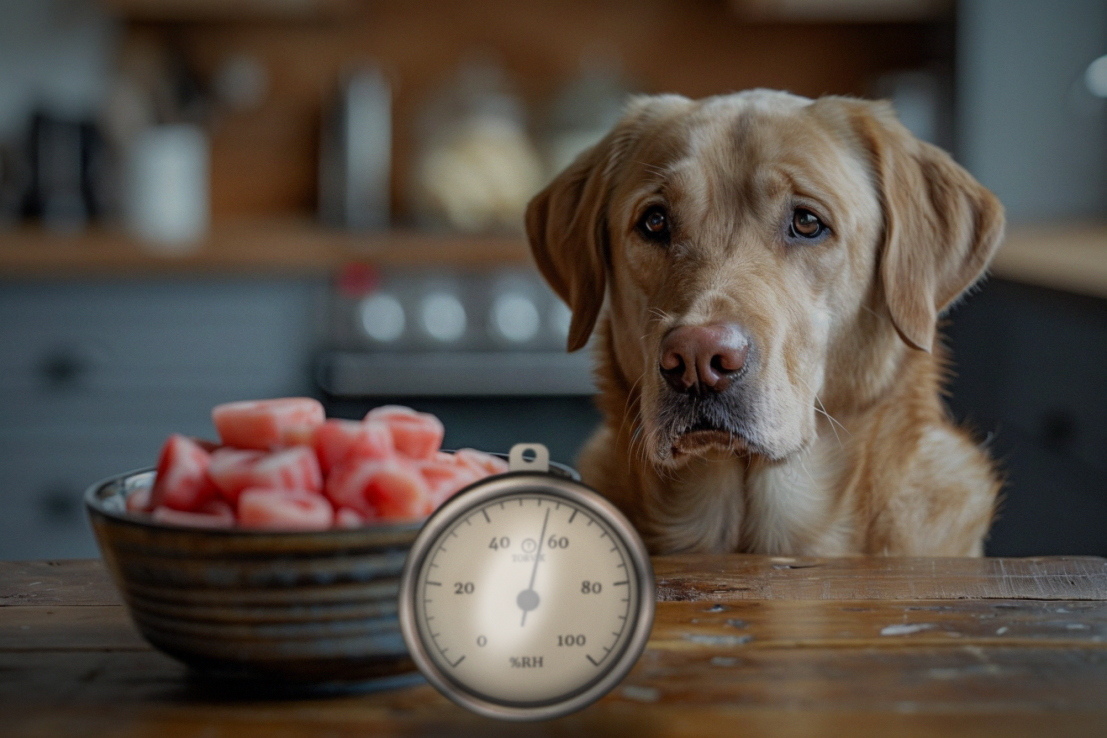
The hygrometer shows 54; %
